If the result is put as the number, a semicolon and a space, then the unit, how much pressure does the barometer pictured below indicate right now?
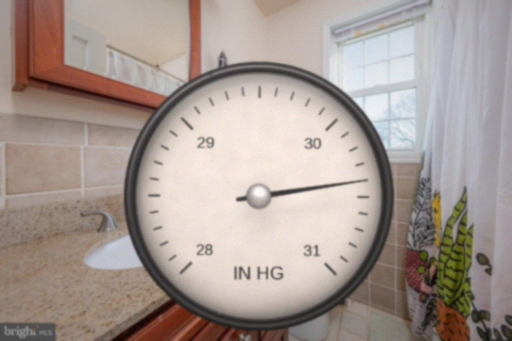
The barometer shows 30.4; inHg
